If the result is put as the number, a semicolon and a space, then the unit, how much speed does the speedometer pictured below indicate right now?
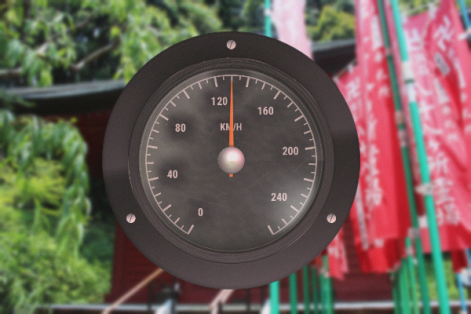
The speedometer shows 130; km/h
